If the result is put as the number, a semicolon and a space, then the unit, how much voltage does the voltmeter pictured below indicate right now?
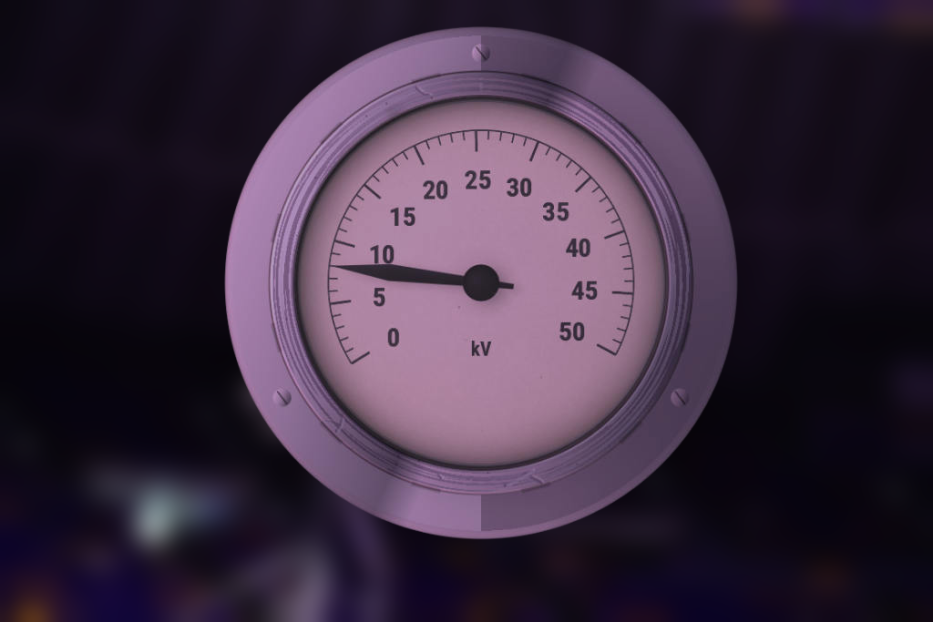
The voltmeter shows 8; kV
